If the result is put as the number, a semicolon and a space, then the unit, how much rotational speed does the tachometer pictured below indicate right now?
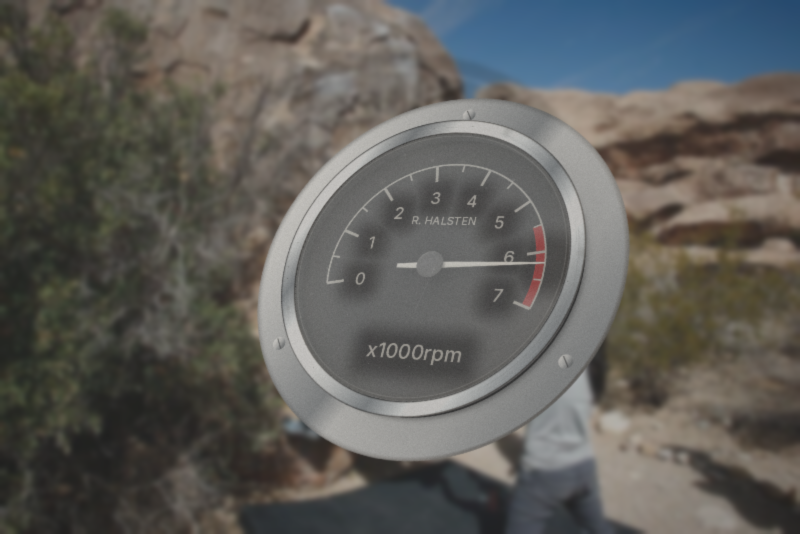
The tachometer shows 6250; rpm
